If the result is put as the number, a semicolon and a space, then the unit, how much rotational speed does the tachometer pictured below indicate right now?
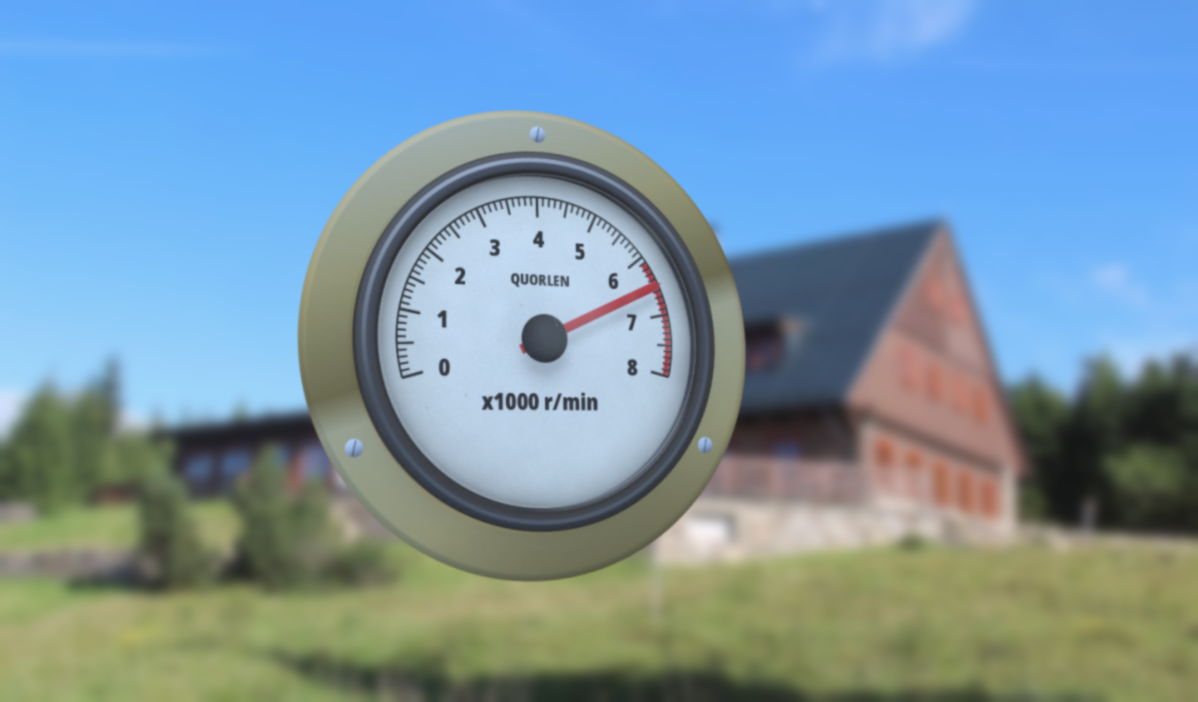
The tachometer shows 6500; rpm
